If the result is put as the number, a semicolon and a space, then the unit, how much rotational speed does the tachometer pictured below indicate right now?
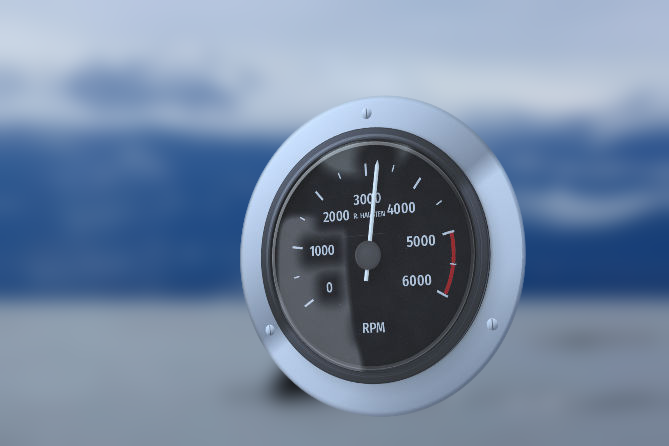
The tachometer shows 3250; rpm
